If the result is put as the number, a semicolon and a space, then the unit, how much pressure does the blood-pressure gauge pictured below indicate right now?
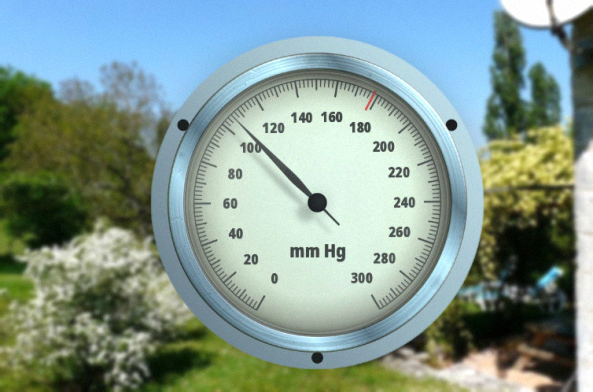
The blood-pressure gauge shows 106; mmHg
